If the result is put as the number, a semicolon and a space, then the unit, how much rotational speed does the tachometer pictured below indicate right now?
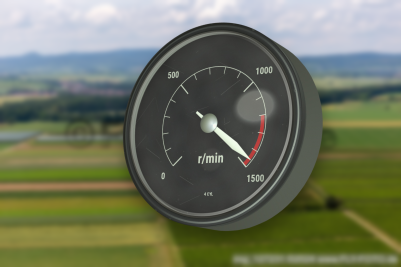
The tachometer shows 1450; rpm
